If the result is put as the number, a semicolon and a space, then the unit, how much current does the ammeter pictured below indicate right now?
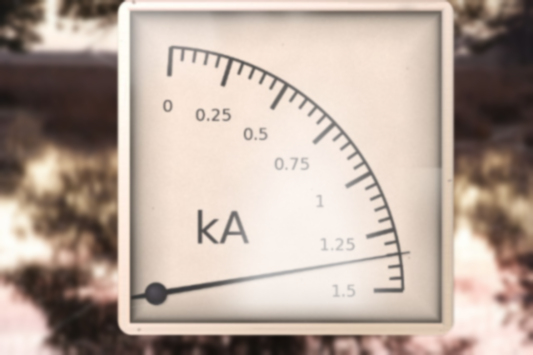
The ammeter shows 1.35; kA
